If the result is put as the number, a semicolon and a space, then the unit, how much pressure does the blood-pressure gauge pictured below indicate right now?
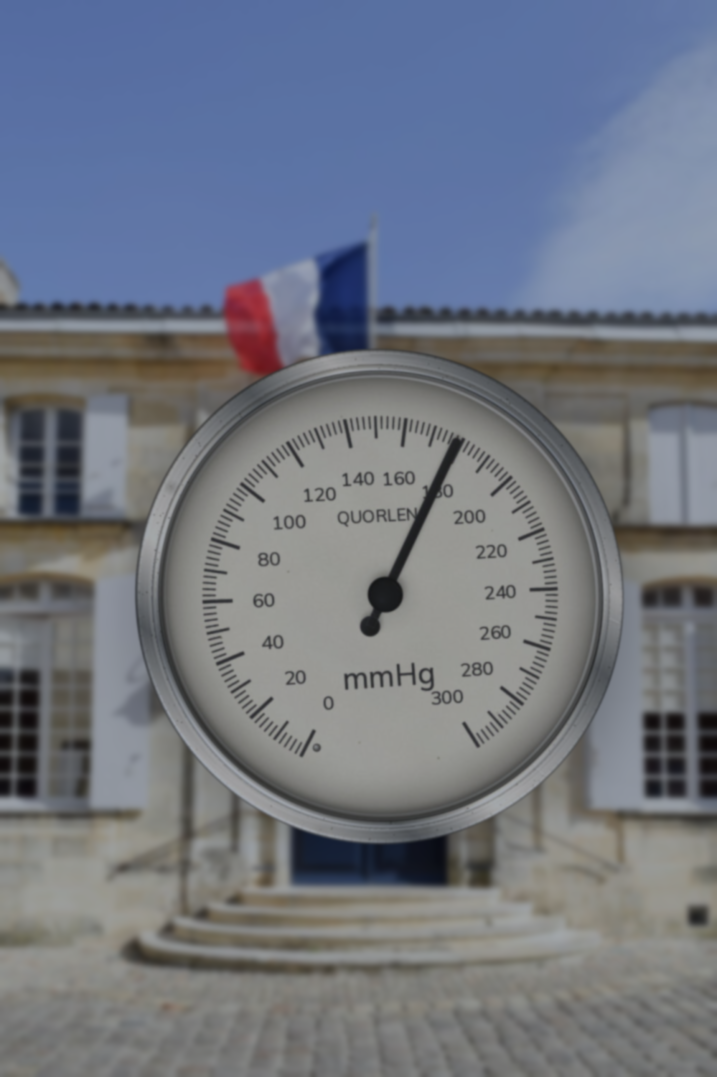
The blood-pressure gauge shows 178; mmHg
